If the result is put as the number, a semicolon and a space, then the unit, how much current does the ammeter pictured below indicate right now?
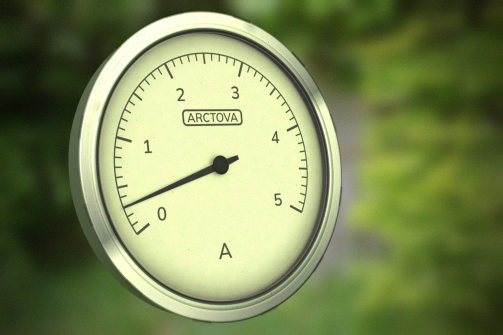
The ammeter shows 0.3; A
